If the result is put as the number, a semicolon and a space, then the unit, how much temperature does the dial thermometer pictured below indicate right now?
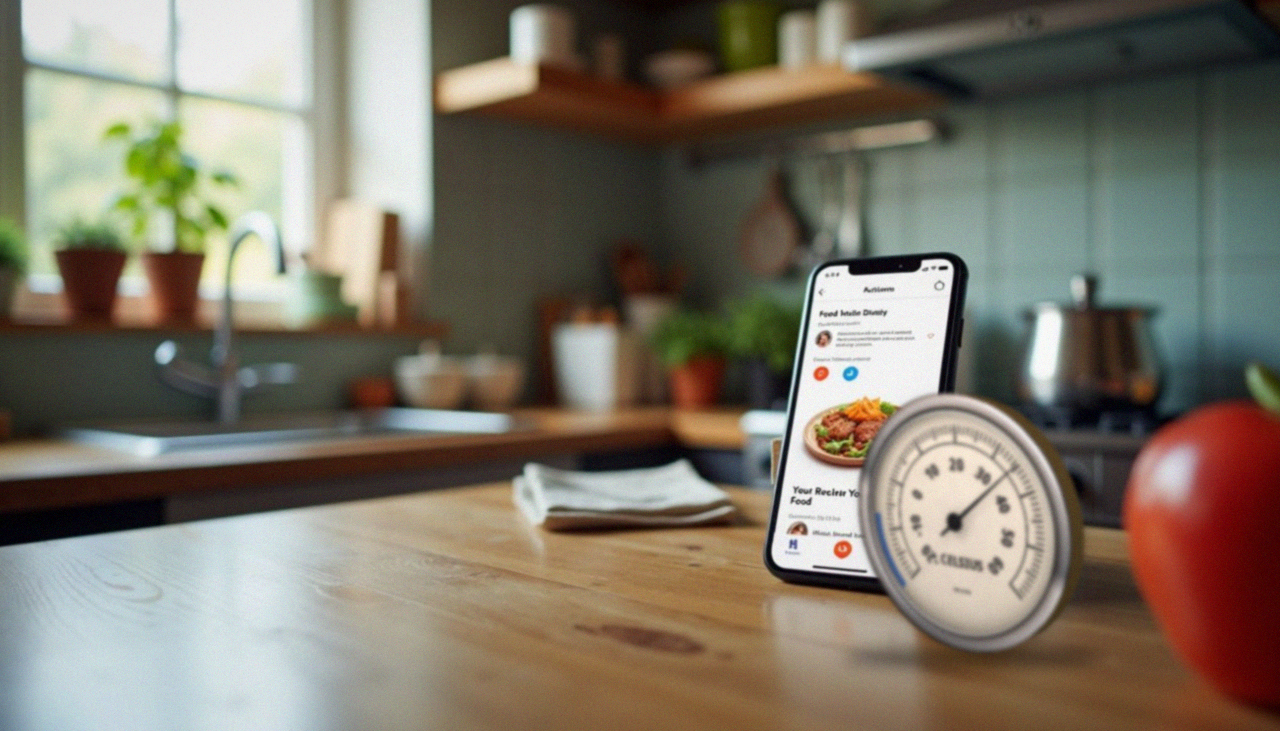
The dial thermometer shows 35; °C
